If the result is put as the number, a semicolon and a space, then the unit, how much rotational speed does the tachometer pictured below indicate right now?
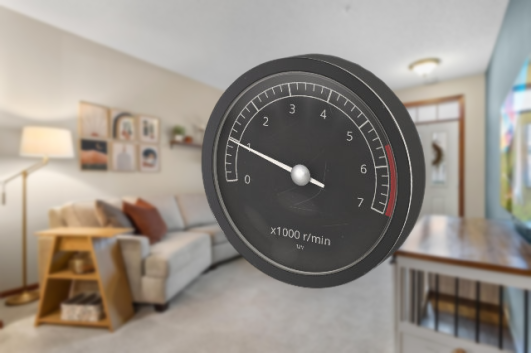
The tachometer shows 1000; rpm
